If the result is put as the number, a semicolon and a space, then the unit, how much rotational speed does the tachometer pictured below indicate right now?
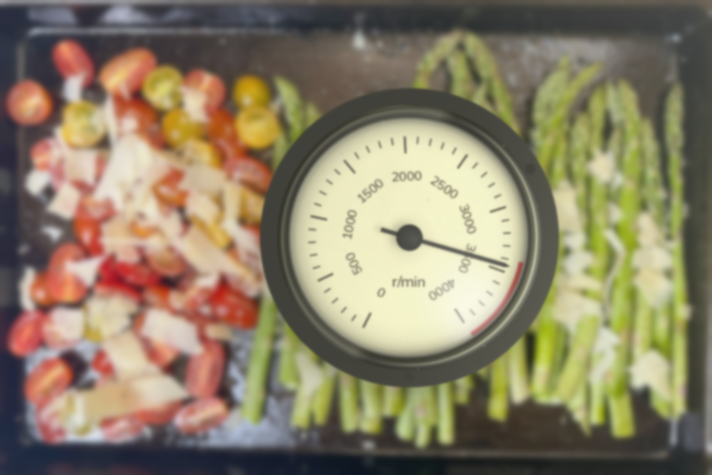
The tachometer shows 3450; rpm
